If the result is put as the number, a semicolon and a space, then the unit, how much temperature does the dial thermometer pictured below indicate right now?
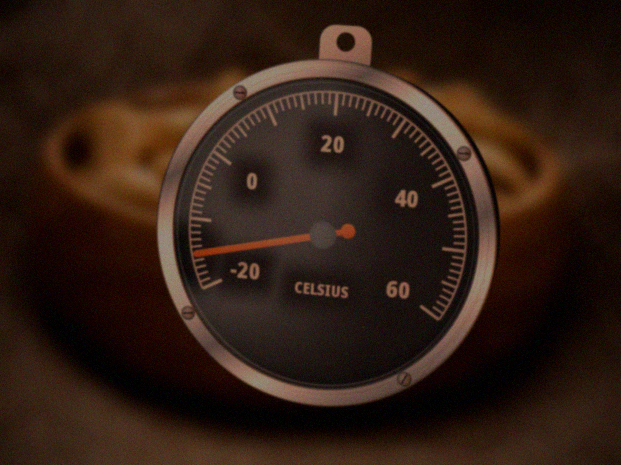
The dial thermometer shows -15; °C
